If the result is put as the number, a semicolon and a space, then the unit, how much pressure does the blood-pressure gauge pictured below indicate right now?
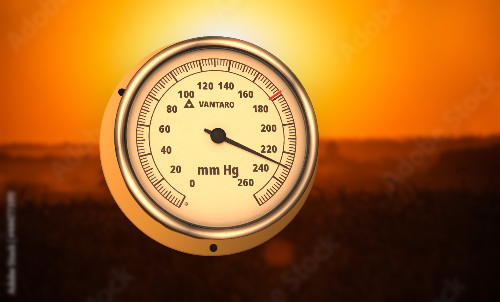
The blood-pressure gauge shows 230; mmHg
